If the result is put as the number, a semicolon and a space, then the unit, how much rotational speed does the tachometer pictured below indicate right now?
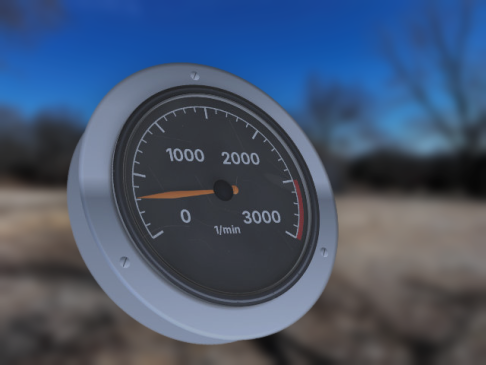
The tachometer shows 300; rpm
